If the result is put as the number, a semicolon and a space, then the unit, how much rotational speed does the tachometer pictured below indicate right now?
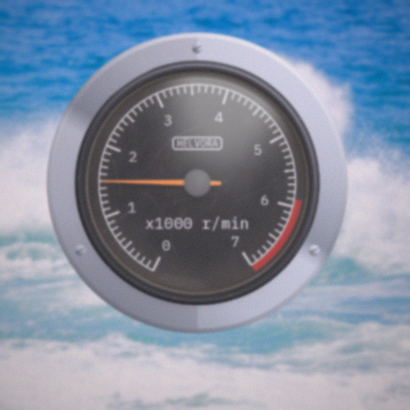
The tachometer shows 1500; rpm
